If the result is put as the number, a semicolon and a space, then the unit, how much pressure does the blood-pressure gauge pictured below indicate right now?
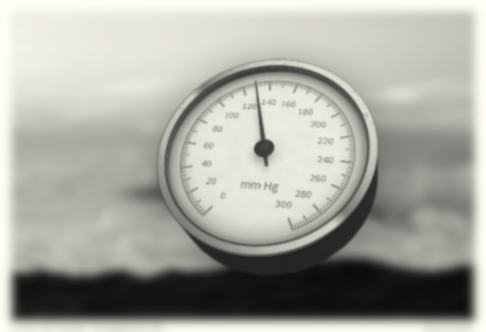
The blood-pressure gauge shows 130; mmHg
